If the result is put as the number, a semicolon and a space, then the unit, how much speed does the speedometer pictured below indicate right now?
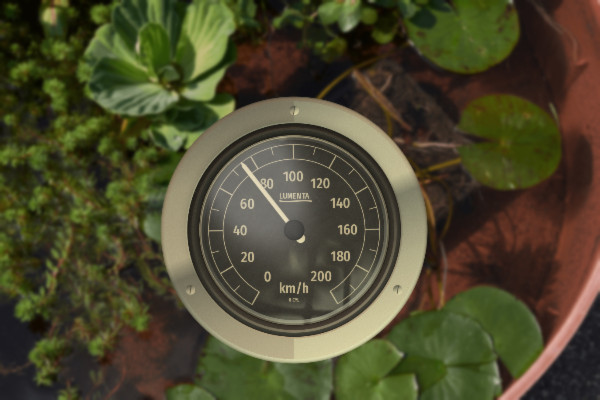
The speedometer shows 75; km/h
